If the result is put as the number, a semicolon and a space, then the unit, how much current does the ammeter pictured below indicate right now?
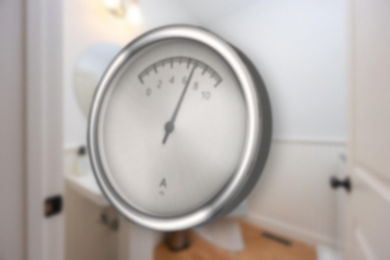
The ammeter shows 7; A
